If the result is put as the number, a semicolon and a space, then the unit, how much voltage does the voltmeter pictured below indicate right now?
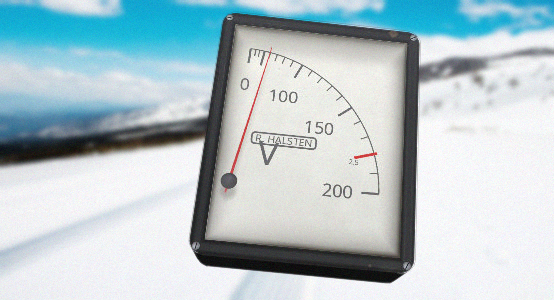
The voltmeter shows 60; V
